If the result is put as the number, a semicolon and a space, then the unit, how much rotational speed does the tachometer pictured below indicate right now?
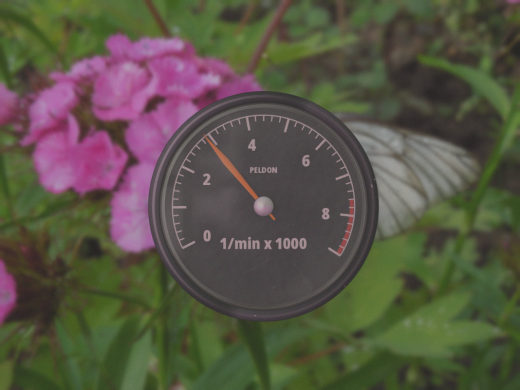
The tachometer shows 2900; rpm
